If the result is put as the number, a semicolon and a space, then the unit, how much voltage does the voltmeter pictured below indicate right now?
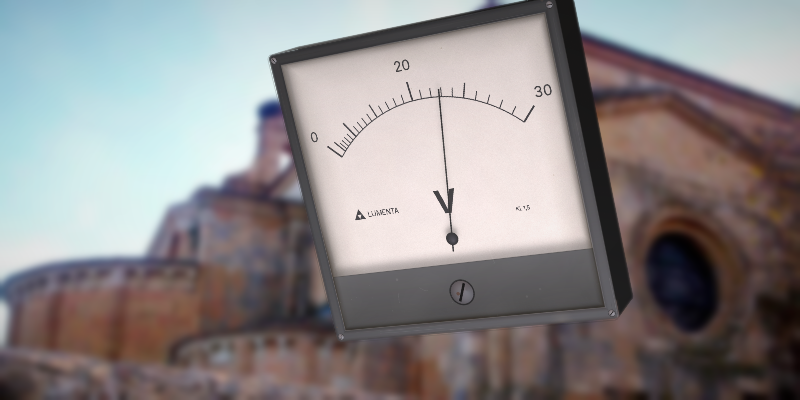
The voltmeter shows 23; V
